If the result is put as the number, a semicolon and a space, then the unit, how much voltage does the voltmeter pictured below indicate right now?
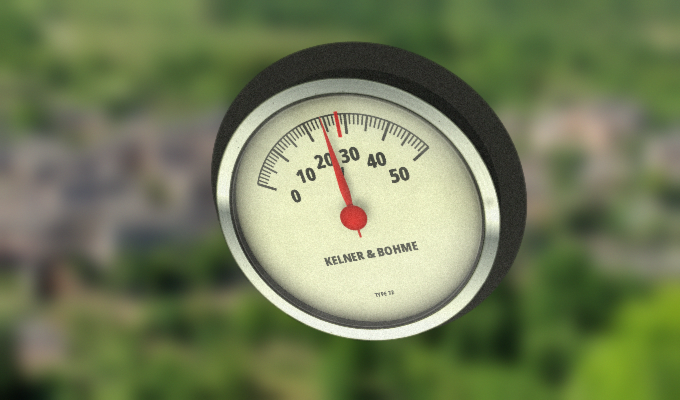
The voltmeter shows 25; V
